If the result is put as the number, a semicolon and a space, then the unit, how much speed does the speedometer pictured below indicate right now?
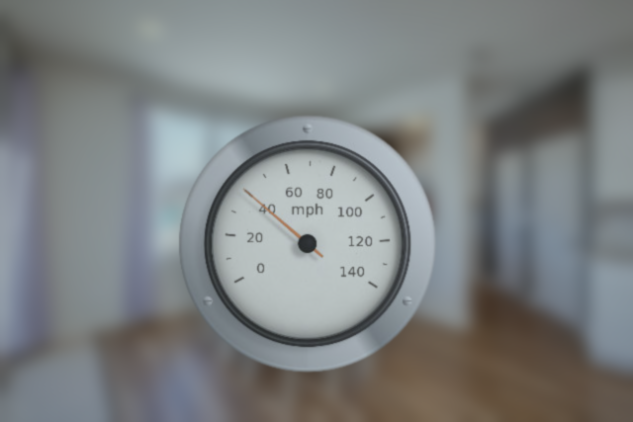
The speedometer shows 40; mph
